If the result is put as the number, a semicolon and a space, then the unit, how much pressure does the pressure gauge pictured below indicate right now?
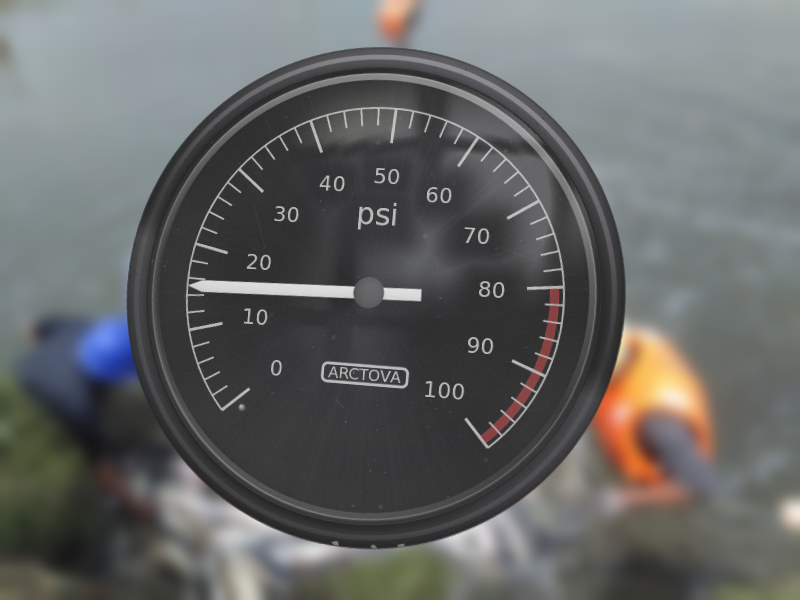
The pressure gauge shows 15; psi
